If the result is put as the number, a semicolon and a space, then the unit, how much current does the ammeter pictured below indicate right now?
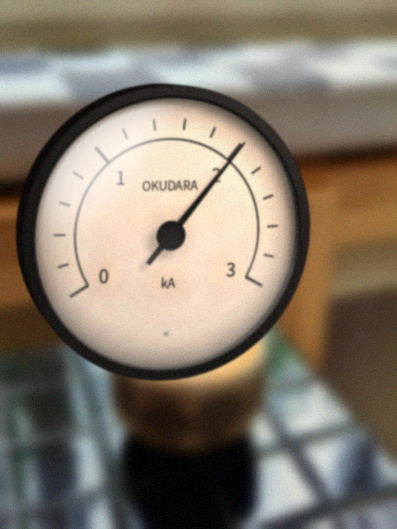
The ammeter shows 2; kA
